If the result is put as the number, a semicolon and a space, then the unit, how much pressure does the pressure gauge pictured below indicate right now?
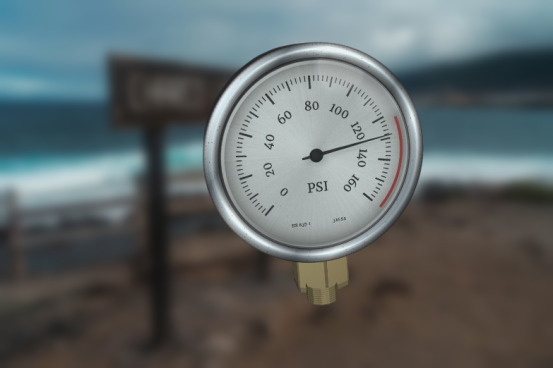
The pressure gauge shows 128; psi
